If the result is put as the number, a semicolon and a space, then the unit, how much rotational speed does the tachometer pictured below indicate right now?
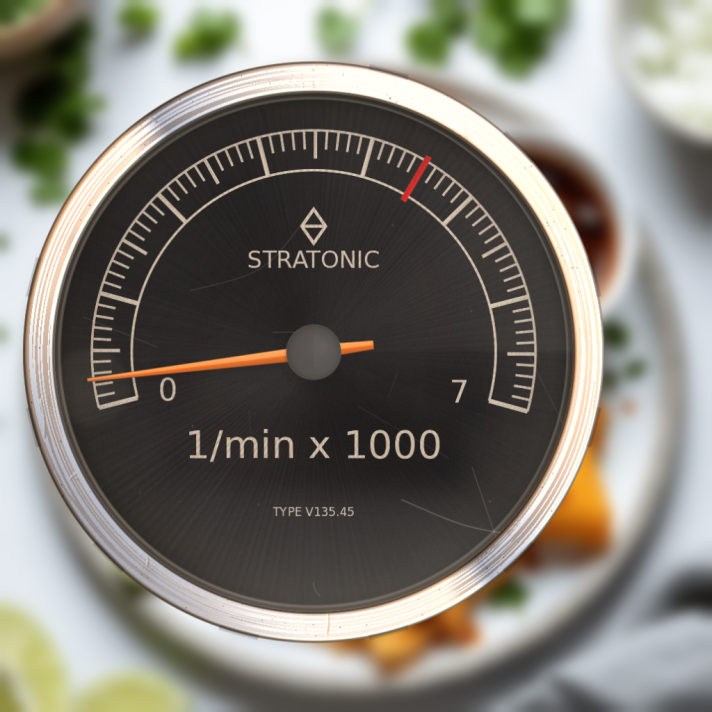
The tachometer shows 250; rpm
